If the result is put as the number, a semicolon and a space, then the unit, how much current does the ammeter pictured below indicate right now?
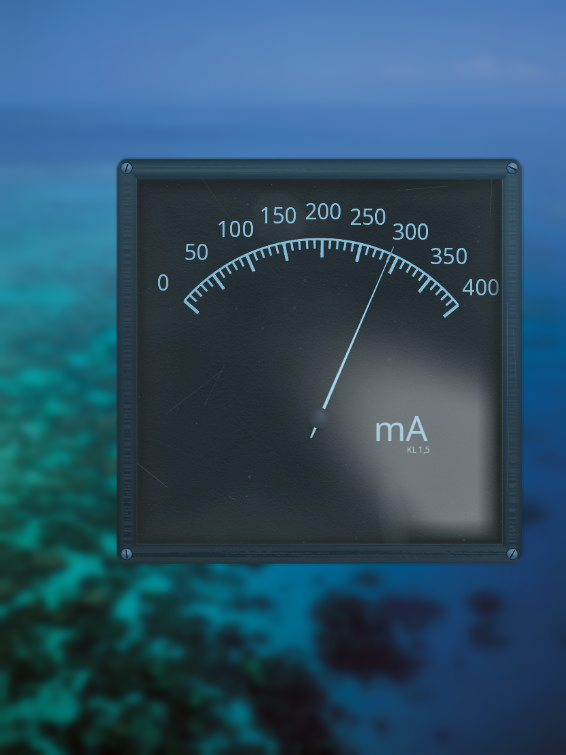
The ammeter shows 290; mA
